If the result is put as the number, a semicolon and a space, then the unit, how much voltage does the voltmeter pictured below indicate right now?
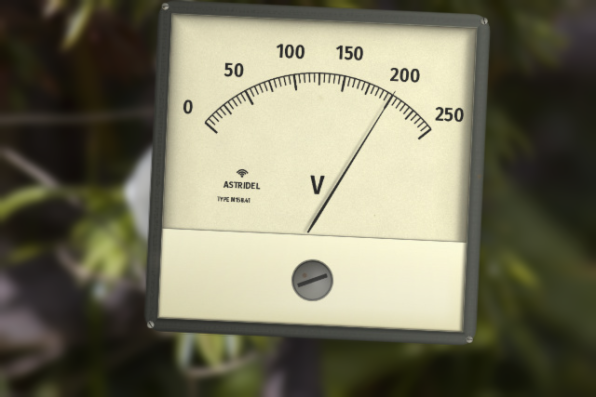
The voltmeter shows 200; V
